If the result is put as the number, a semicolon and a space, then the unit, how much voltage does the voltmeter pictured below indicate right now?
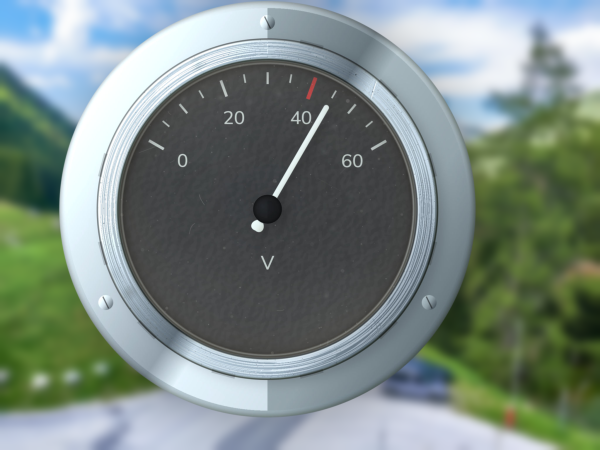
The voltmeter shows 45; V
